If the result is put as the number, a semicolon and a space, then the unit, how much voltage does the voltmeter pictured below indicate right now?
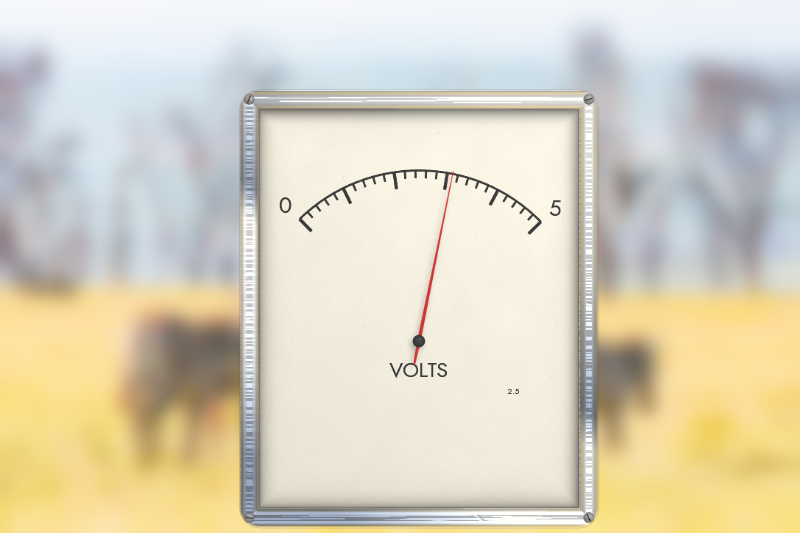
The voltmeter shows 3.1; V
